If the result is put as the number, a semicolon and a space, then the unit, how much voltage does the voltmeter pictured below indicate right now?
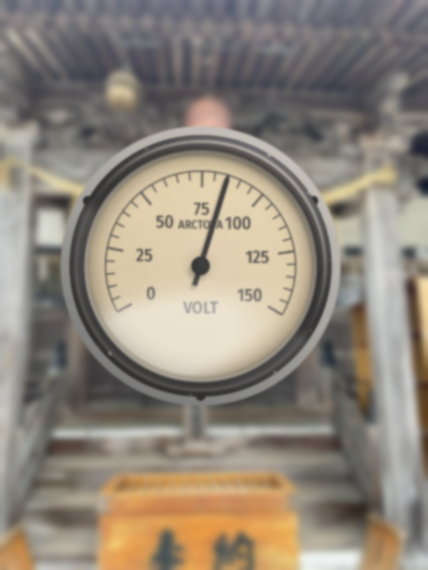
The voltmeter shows 85; V
